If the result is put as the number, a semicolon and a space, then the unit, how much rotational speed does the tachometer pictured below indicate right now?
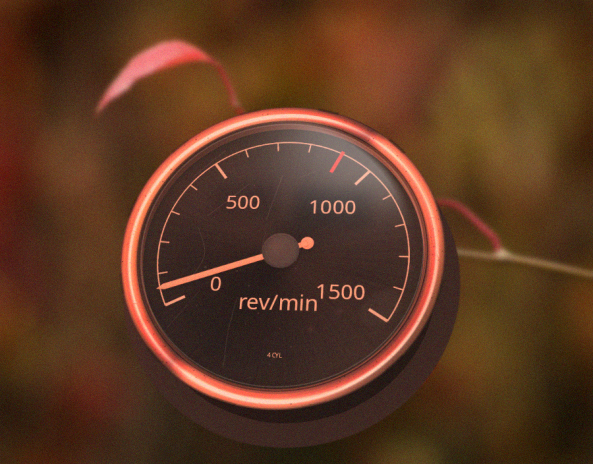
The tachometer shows 50; rpm
